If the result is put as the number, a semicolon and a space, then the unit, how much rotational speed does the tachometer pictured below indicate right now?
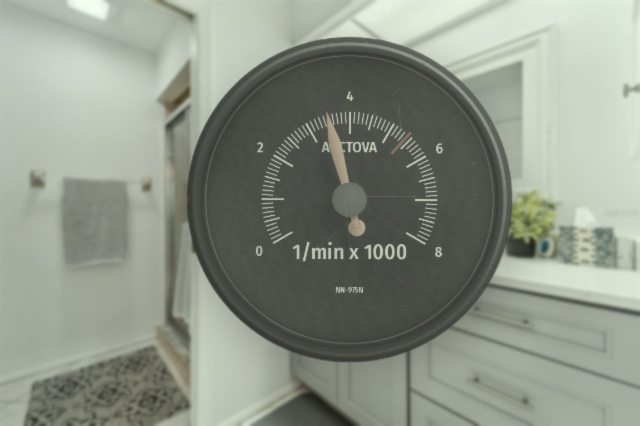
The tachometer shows 3500; rpm
